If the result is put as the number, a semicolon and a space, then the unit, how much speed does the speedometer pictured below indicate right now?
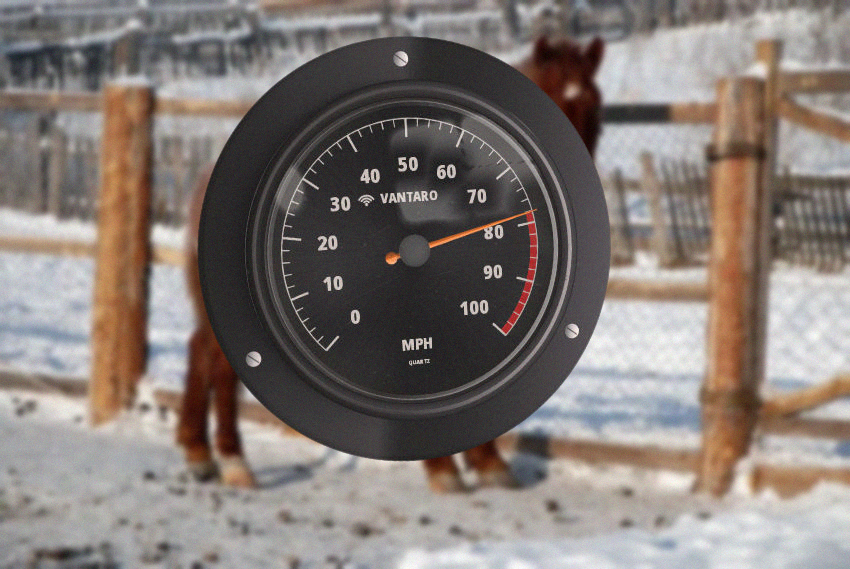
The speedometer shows 78; mph
